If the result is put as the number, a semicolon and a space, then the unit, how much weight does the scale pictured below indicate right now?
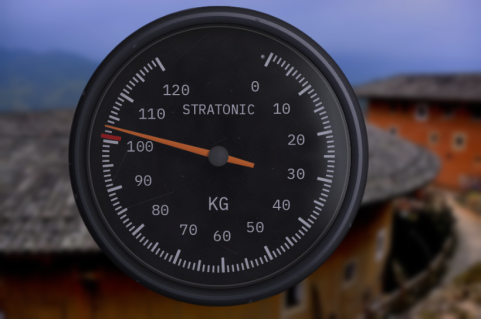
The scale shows 103; kg
